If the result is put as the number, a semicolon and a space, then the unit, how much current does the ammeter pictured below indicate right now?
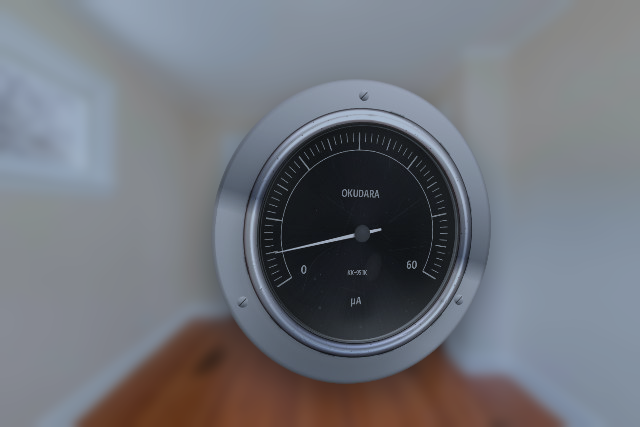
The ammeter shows 5; µA
